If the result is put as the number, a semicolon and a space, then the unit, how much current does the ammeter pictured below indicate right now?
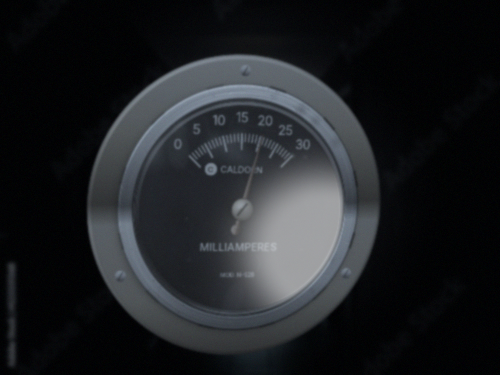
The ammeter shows 20; mA
